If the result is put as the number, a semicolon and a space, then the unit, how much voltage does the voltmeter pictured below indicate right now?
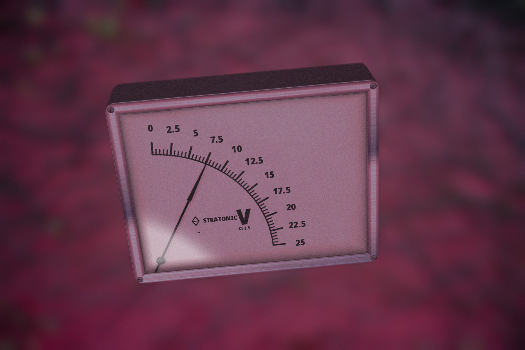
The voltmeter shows 7.5; V
